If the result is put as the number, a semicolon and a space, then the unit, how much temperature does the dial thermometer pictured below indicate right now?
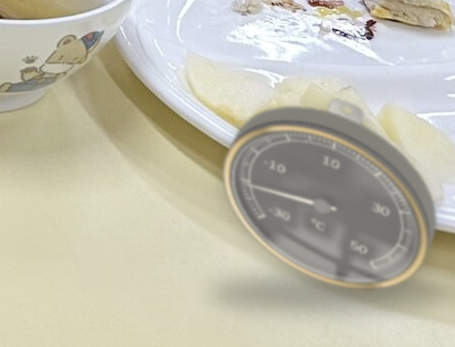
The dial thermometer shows -20; °C
